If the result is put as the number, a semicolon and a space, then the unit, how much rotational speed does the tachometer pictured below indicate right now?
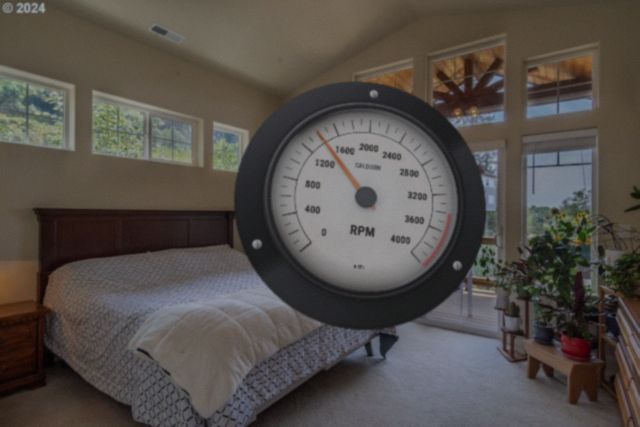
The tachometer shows 1400; rpm
